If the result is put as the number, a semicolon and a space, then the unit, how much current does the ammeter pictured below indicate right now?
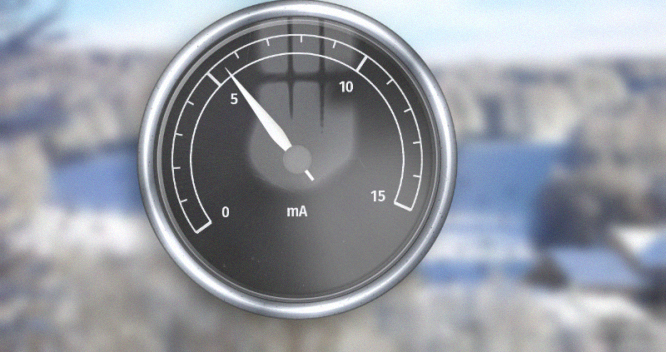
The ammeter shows 5.5; mA
